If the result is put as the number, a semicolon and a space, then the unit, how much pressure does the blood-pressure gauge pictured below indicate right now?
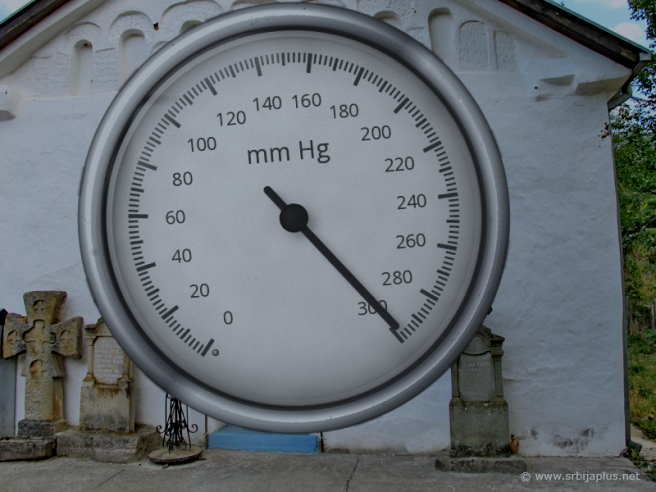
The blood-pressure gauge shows 298; mmHg
